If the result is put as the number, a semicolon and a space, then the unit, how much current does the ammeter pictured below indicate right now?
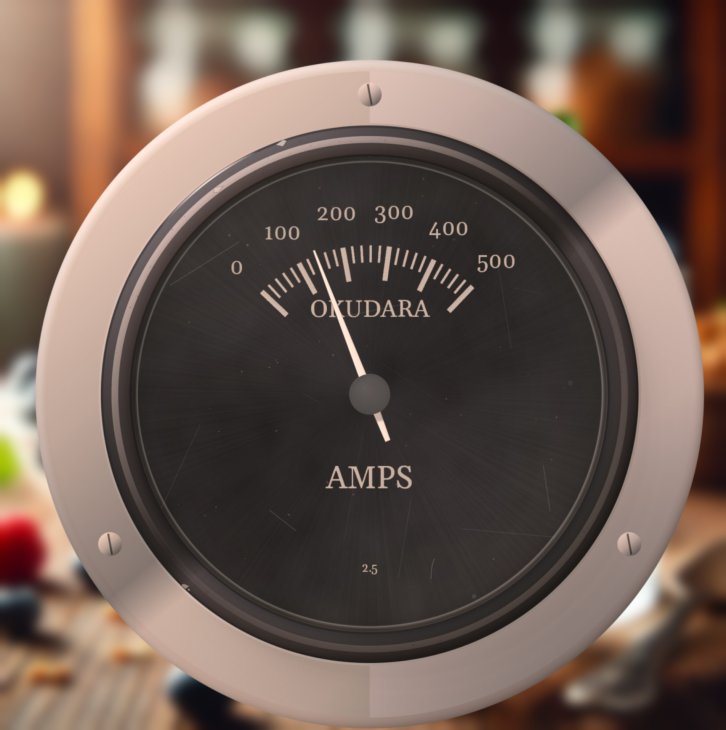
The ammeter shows 140; A
